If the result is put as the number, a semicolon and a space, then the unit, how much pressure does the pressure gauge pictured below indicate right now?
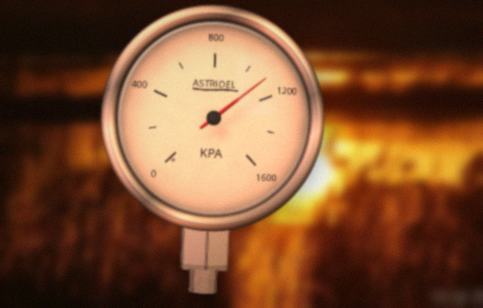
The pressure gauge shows 1100; kPa
